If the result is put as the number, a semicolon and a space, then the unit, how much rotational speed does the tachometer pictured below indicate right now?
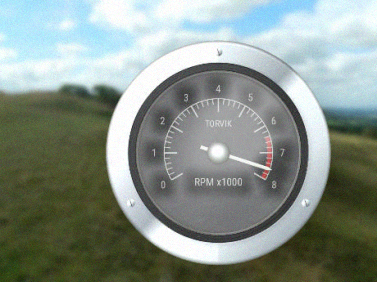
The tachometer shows 7600; rpm
